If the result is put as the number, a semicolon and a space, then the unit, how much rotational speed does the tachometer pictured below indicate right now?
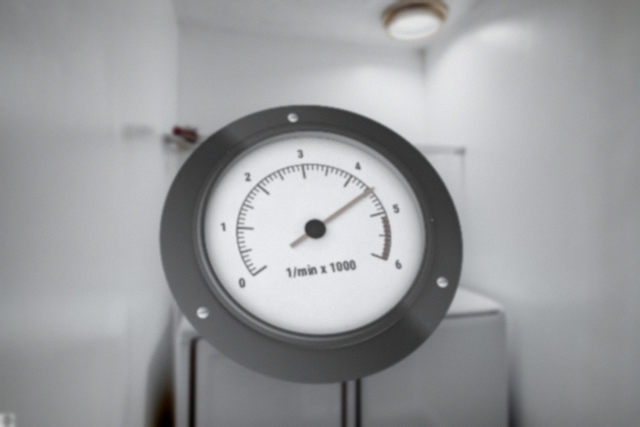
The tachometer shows 4500; rpm
